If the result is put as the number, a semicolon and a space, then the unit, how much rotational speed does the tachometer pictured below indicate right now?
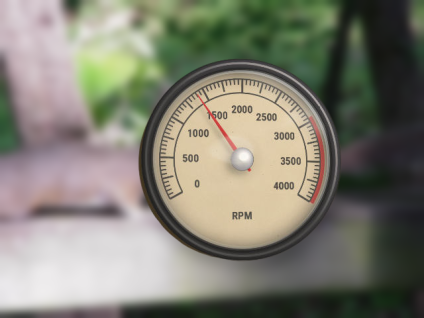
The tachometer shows 1400; rpm
